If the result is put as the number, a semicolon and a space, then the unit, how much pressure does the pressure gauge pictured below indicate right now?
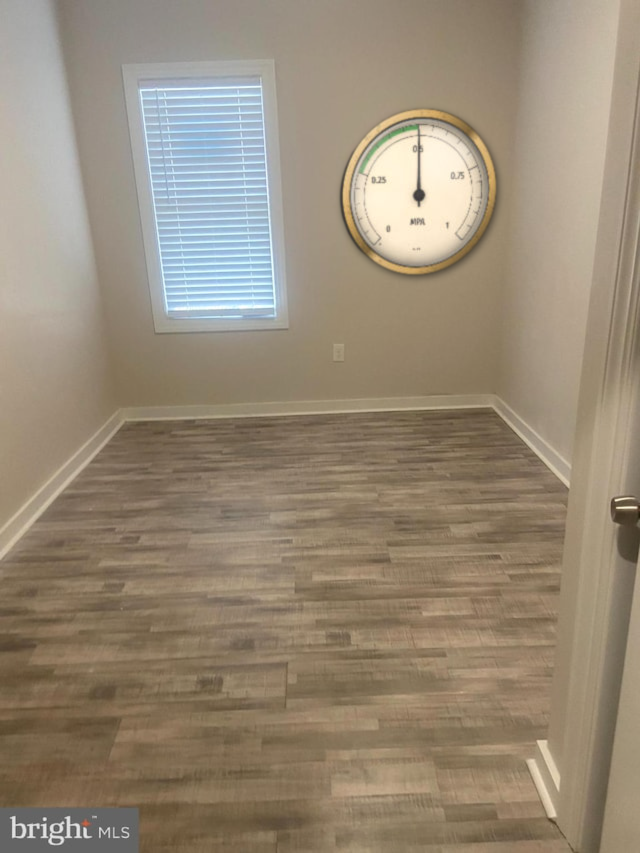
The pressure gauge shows 0.5; MPa
